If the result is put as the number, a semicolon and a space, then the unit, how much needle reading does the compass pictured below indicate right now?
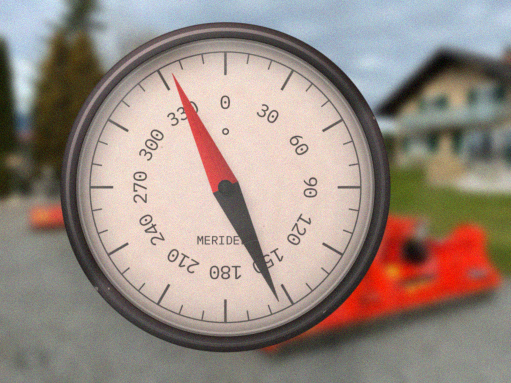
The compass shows 335; °
